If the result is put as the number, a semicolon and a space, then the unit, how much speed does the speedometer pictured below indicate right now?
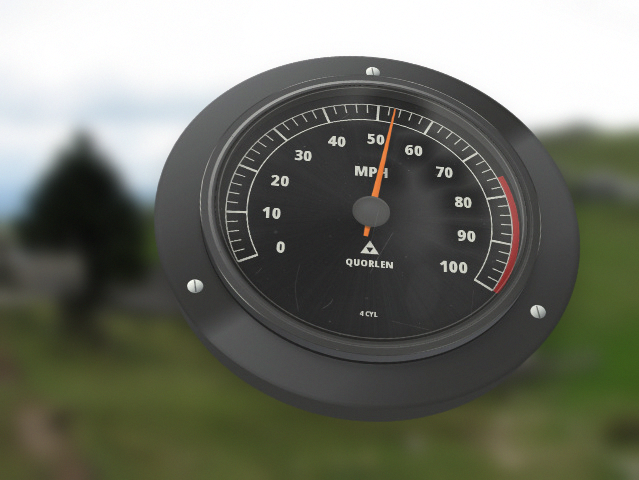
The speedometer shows 53; mph
